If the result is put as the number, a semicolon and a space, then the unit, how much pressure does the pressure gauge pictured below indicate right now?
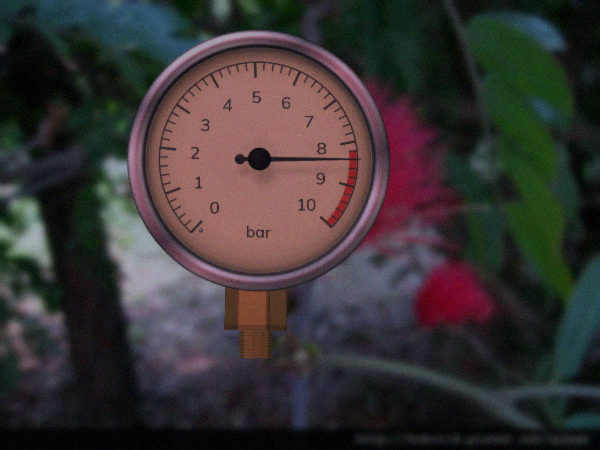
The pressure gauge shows 8.4; bar
